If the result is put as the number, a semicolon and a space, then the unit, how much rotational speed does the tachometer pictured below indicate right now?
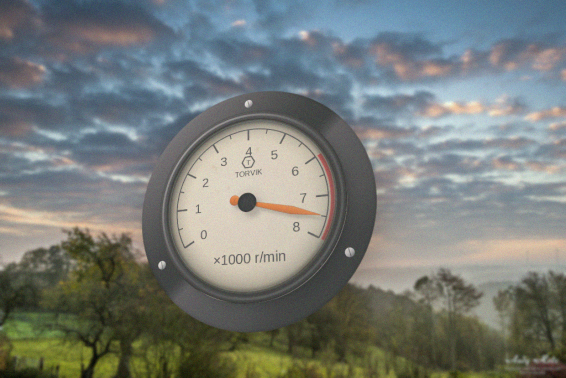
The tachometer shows 7500; rpm
